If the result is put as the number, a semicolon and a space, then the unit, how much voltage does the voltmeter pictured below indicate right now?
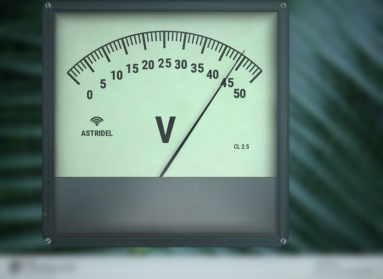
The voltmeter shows 44; V
